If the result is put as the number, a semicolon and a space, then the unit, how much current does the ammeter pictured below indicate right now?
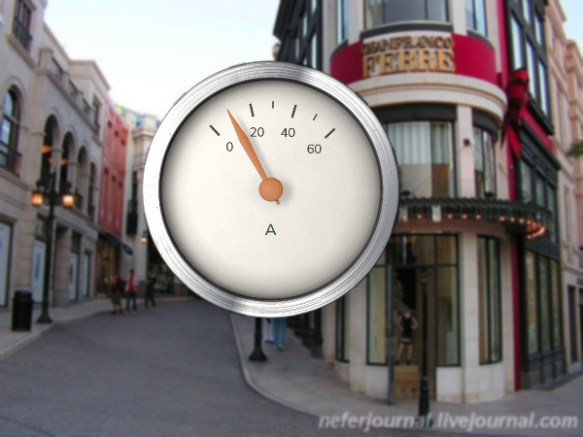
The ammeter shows 10; A
